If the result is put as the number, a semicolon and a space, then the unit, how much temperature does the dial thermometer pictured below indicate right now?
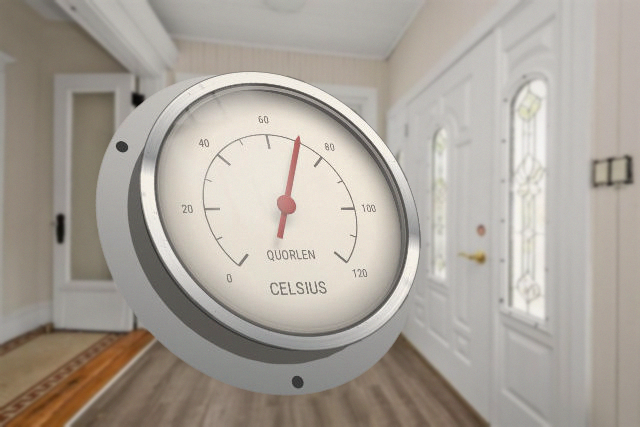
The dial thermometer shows 70; °C
